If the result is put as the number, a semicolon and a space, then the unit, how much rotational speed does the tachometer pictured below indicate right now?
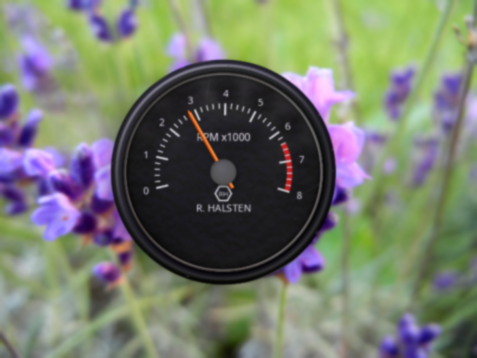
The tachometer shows 2800; rpm
